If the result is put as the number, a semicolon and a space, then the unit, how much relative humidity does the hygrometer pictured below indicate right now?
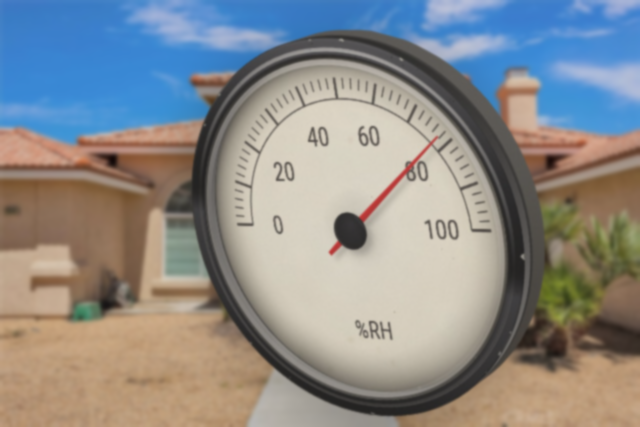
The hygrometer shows 78; %
